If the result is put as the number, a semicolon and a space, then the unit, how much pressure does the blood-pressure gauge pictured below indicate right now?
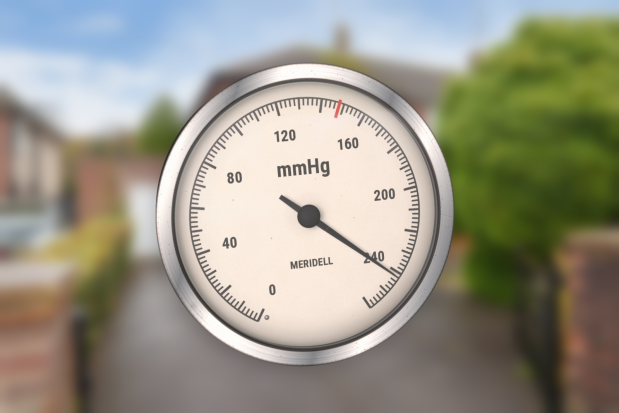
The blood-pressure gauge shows 242; mmHg
